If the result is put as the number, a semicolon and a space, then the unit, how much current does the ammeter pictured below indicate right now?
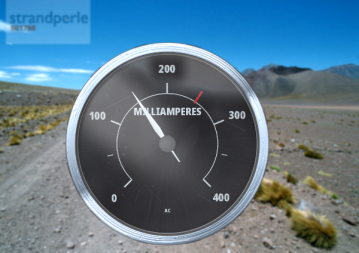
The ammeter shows 150; mA
